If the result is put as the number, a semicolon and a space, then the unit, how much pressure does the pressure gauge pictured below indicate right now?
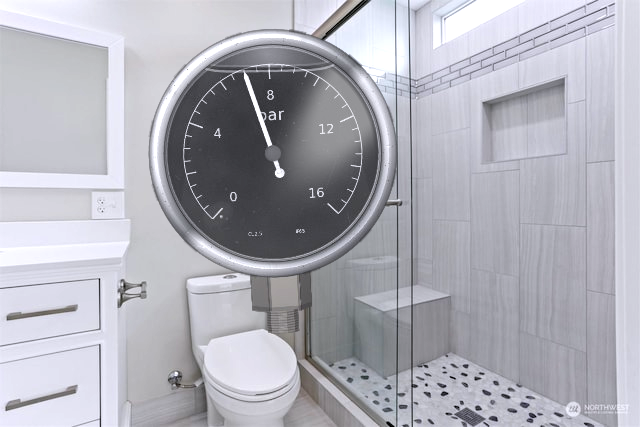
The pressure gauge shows 7; bar
